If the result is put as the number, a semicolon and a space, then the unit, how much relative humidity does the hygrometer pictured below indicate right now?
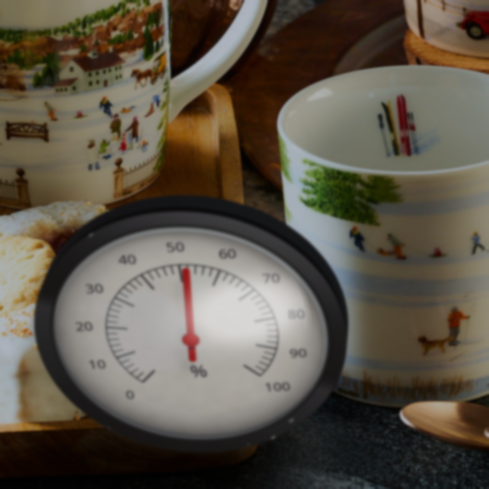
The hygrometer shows 52; %
